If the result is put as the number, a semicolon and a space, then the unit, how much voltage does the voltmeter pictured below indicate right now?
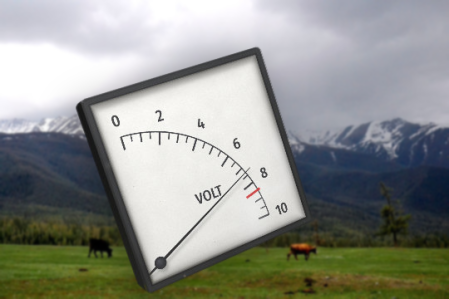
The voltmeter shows 7.25; V
